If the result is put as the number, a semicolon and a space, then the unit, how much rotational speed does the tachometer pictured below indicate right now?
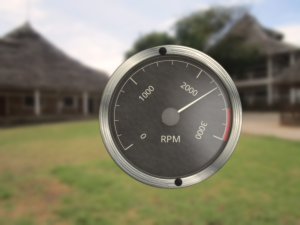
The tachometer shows 2300; rpm
